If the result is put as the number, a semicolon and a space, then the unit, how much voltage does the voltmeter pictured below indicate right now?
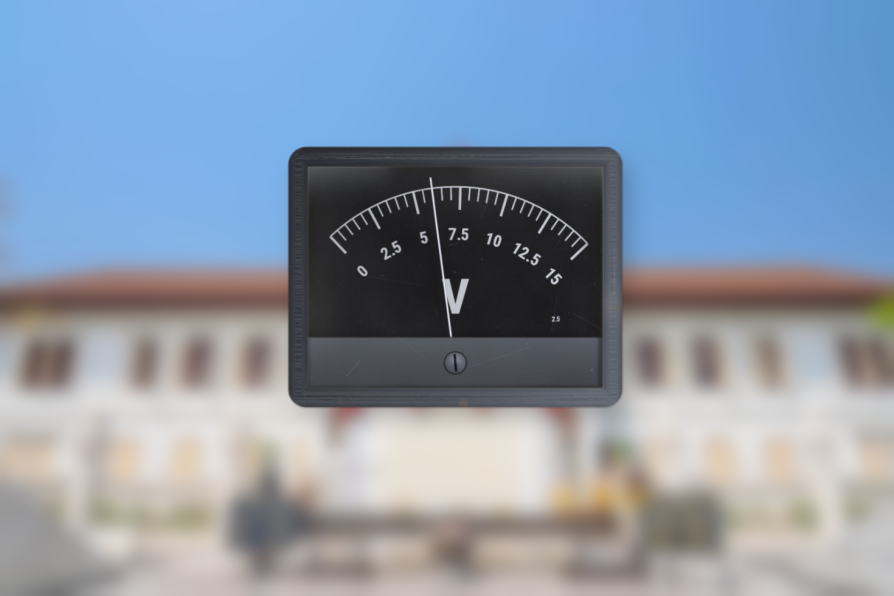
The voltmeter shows 6; V
